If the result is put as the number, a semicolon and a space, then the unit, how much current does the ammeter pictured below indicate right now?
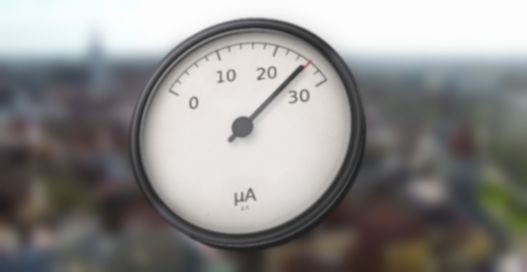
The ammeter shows 26; µA
